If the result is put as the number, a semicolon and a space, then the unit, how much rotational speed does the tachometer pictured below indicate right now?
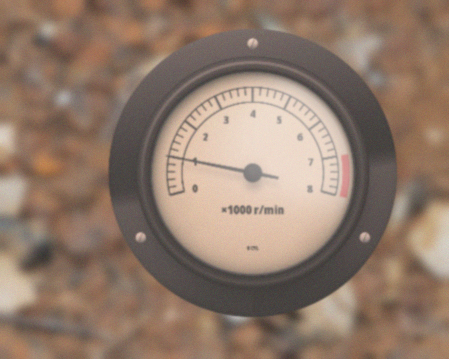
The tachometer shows 1000; rpm
